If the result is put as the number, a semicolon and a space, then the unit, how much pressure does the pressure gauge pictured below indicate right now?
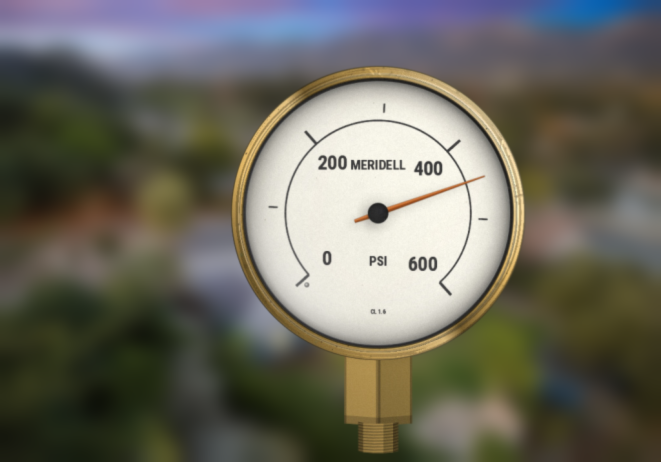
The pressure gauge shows 450; psi
